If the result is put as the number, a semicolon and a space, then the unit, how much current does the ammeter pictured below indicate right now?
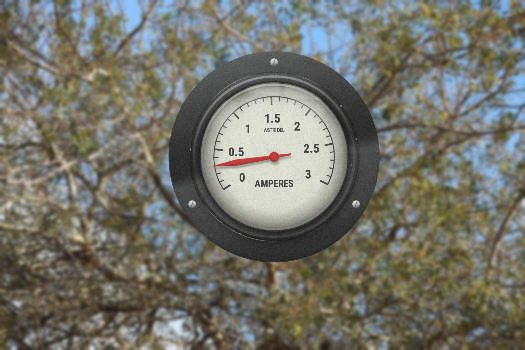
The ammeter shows 0.3; A
